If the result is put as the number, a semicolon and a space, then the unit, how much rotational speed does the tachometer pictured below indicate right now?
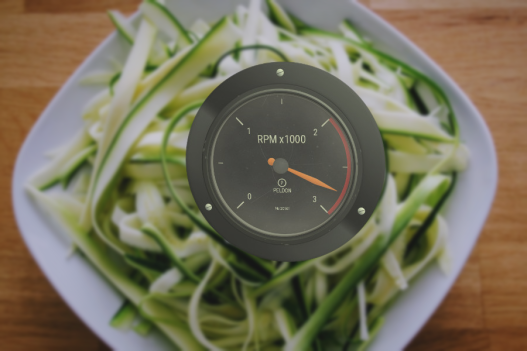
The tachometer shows 2750; rpm
